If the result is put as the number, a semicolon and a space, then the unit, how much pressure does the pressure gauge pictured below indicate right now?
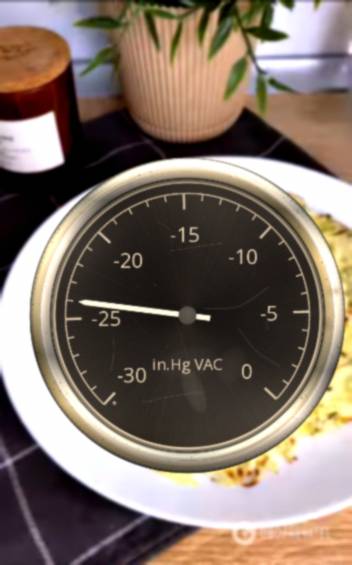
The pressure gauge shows -24; inHg
